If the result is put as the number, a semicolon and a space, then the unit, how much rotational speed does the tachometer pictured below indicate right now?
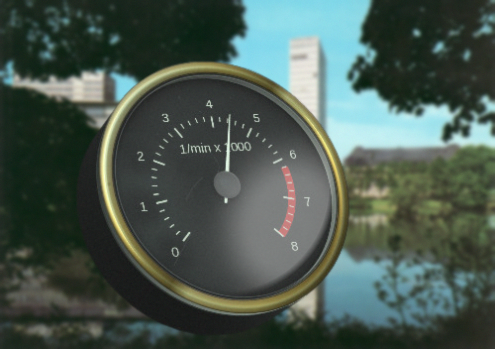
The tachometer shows 4400; rpm
